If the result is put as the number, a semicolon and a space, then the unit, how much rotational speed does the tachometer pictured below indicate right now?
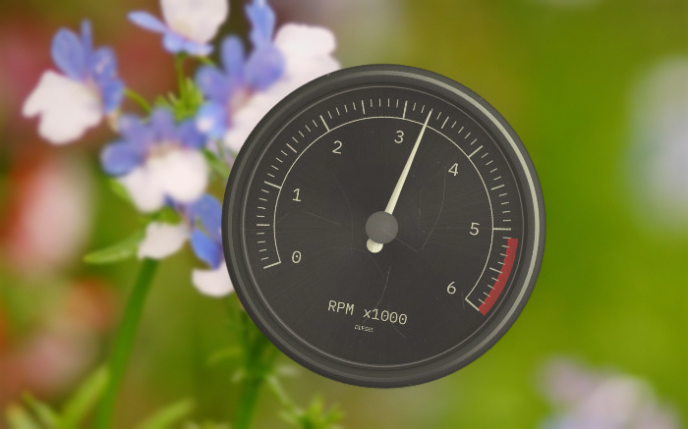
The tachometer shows 3300; rpm
